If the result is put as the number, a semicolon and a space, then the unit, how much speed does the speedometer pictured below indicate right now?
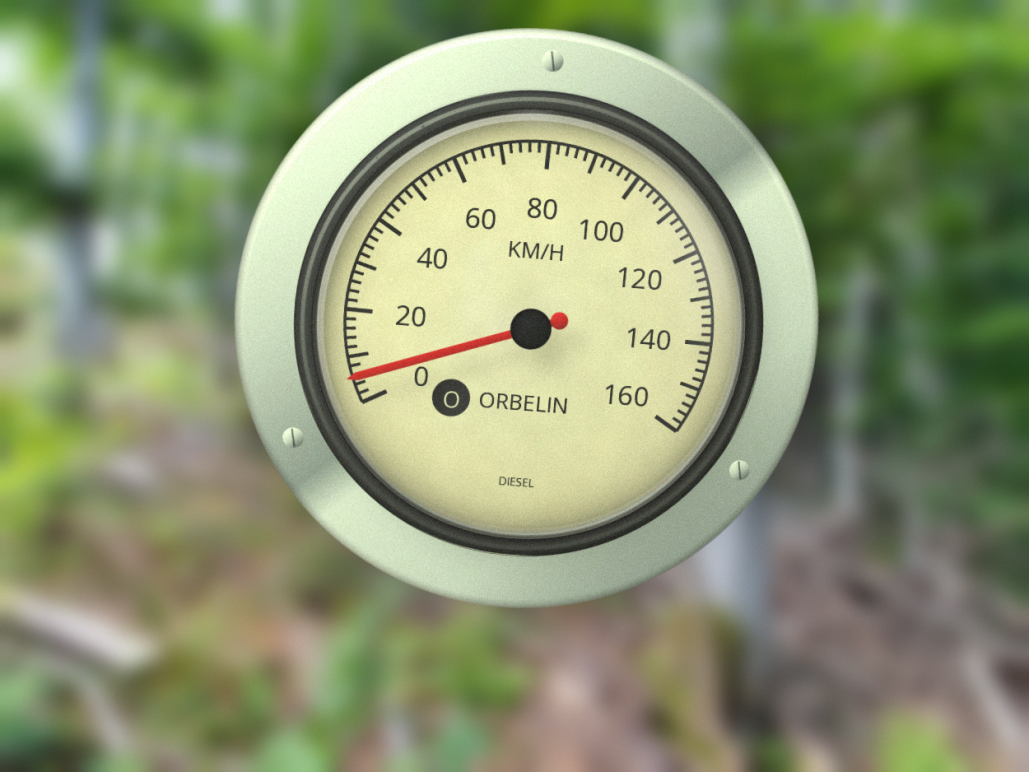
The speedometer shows 6; km/h
